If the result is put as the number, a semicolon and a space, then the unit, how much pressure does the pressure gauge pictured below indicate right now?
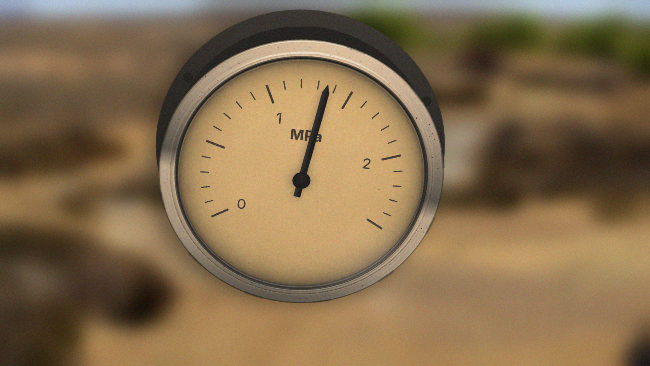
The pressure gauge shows 1.35; MPa
